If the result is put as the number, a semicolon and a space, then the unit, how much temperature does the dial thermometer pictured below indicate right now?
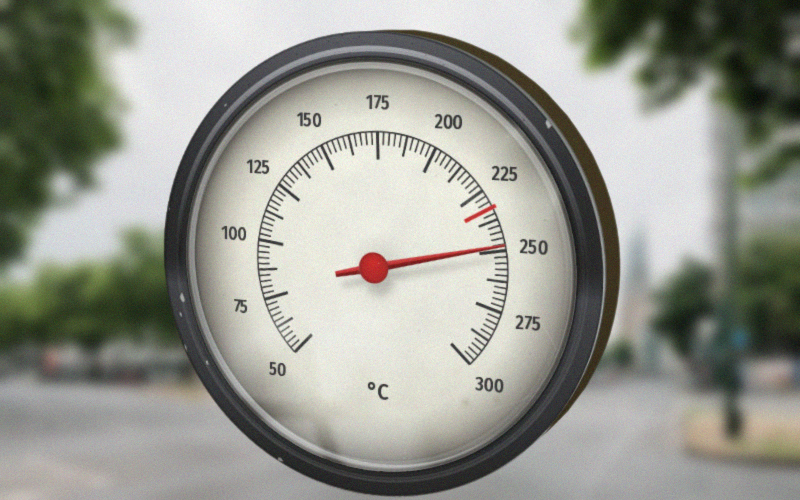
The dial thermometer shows 247.5; °C
